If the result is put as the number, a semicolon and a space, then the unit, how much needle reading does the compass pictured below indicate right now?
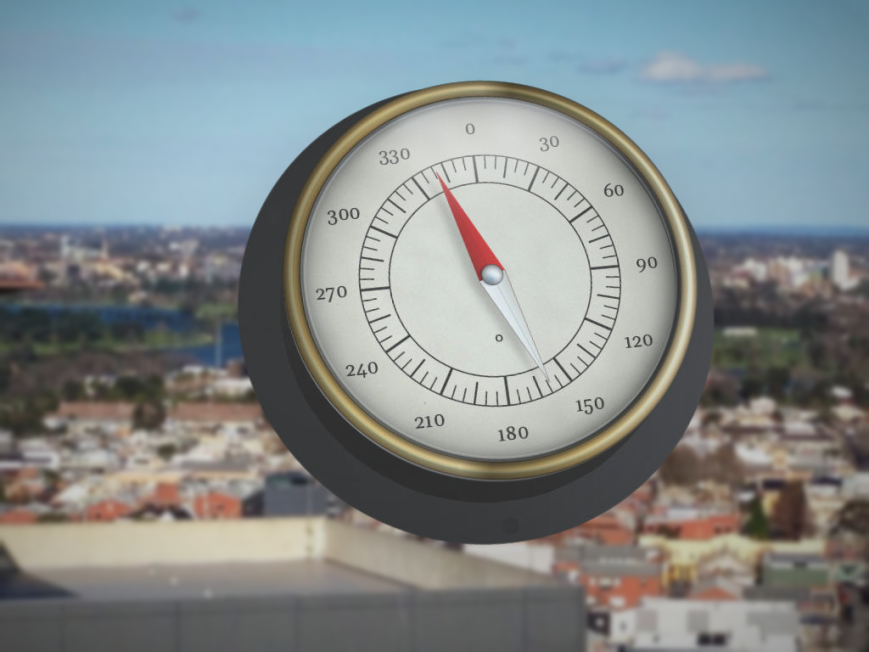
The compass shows 340; °
